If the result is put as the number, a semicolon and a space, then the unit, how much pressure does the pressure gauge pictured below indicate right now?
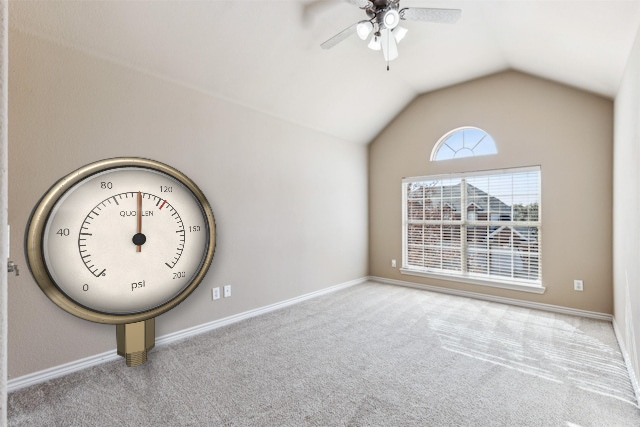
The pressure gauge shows 100; psi
